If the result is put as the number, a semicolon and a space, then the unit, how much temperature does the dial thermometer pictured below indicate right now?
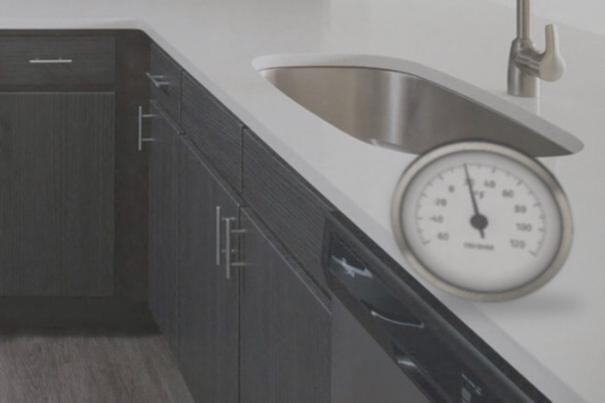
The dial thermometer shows 20; °F
